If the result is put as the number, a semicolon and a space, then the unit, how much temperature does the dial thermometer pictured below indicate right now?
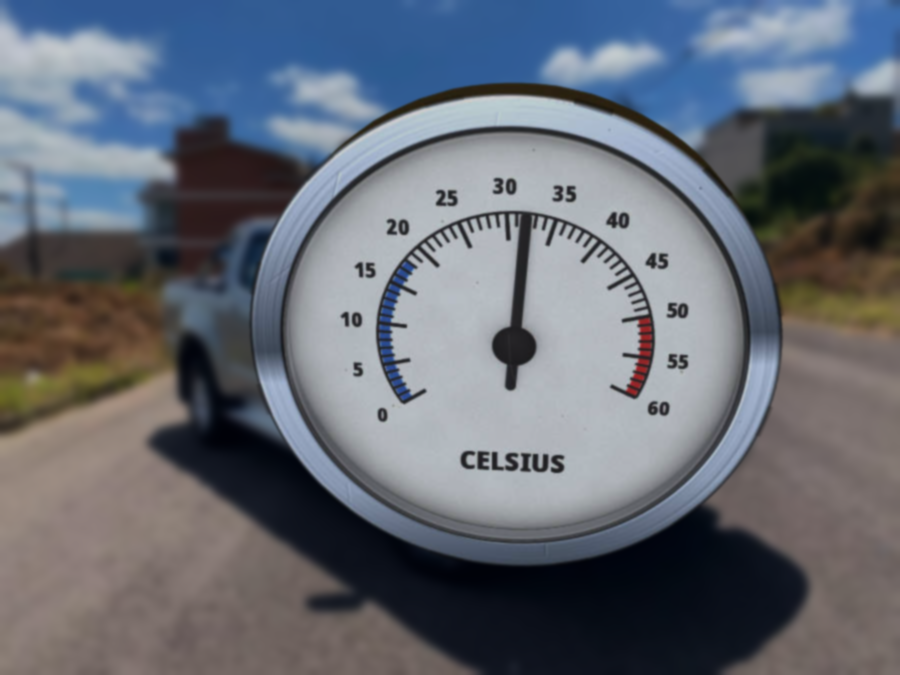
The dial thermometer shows 32; °C
